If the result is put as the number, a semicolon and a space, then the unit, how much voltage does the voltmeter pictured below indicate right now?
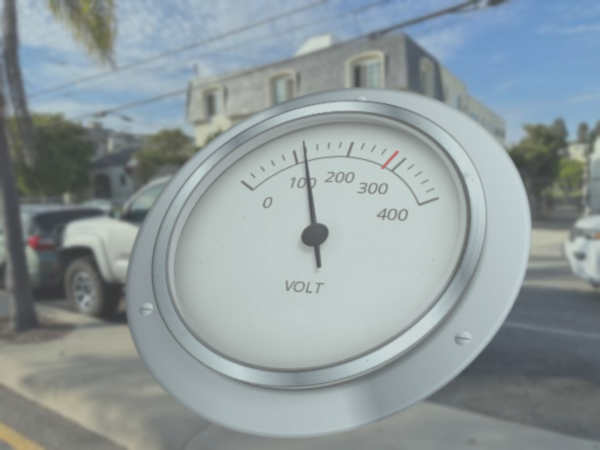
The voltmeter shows 120; V
